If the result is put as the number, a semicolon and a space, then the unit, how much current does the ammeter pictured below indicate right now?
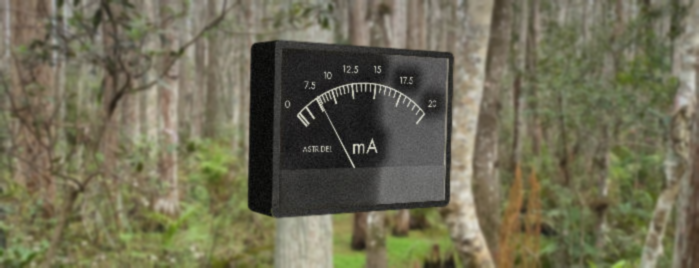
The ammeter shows 7.5; mA
